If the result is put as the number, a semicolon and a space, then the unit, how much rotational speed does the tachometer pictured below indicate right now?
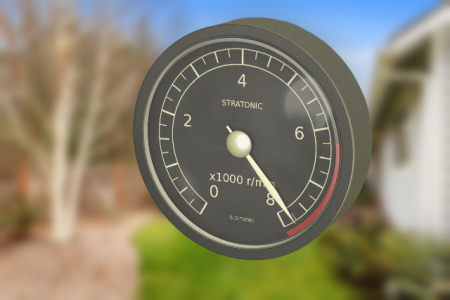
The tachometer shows 7750; rpm
